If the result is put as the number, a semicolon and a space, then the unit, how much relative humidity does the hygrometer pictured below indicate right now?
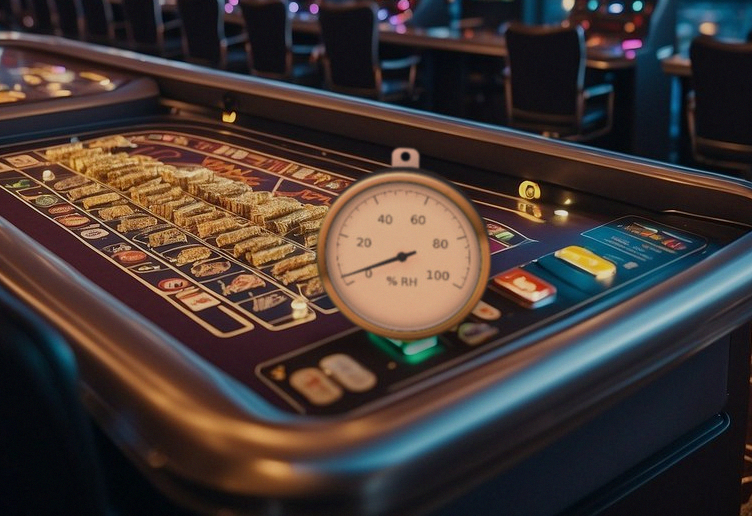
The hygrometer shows 4; %
